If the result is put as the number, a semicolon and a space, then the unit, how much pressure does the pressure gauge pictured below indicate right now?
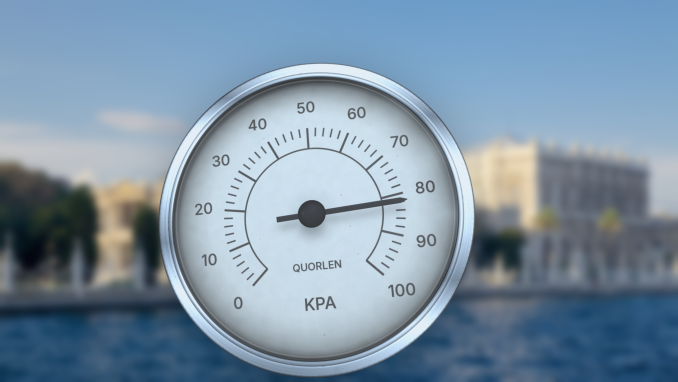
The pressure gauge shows 82; kPa
